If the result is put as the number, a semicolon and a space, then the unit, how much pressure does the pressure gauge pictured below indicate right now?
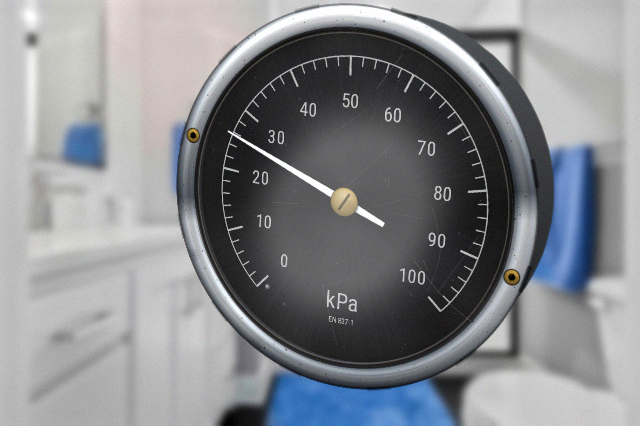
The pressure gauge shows 26; kPa
